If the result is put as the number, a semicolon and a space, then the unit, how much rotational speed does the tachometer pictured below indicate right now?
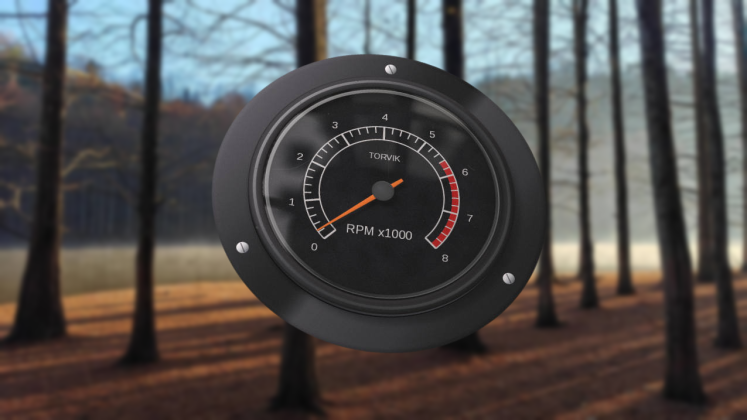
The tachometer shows 200; rpm
